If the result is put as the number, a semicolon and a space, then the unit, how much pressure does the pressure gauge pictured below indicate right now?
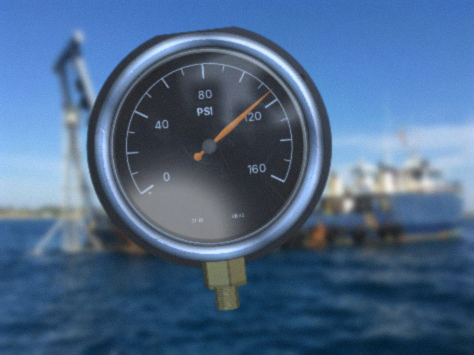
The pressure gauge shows 115; psi
